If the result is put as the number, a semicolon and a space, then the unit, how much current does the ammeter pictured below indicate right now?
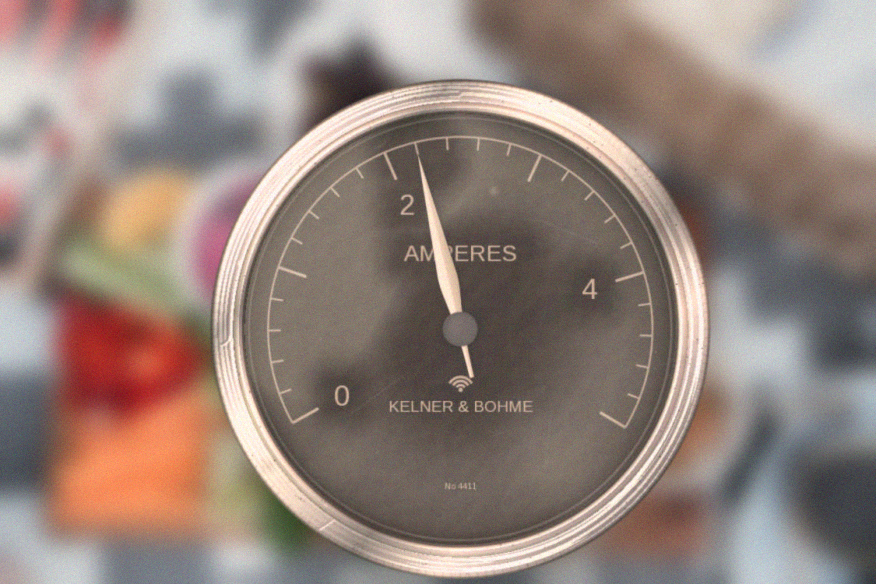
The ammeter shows 2.2; A
